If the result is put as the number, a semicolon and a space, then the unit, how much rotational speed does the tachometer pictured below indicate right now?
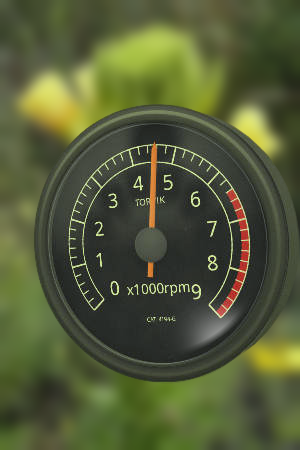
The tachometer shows 4600; rpm
